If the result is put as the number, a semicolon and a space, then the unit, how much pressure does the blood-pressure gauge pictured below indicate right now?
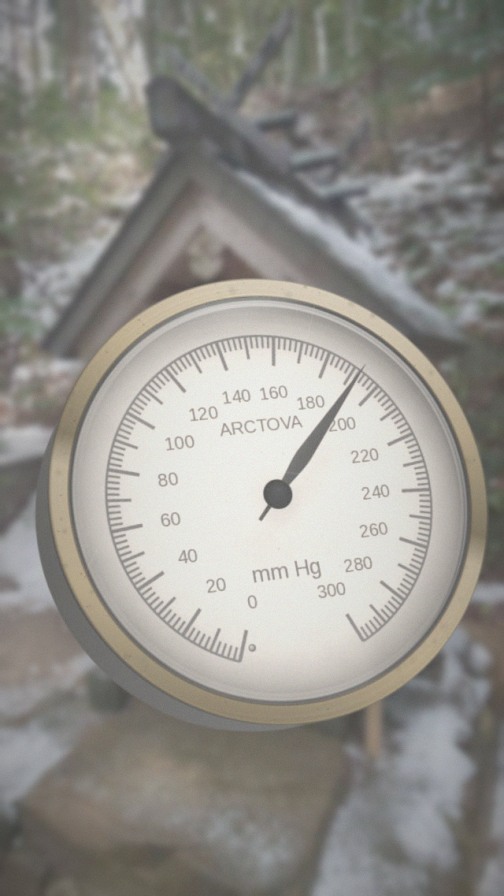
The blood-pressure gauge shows 192; mmHg
